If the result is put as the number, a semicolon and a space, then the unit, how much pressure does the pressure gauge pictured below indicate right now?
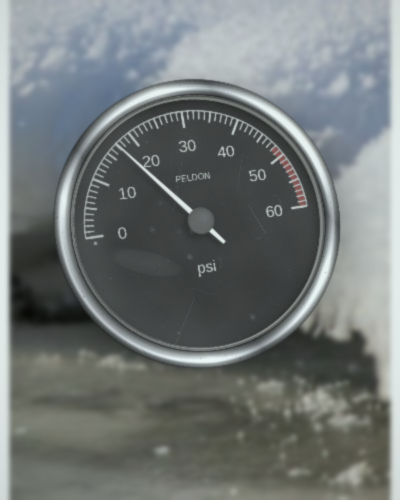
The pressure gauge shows 17; psi
